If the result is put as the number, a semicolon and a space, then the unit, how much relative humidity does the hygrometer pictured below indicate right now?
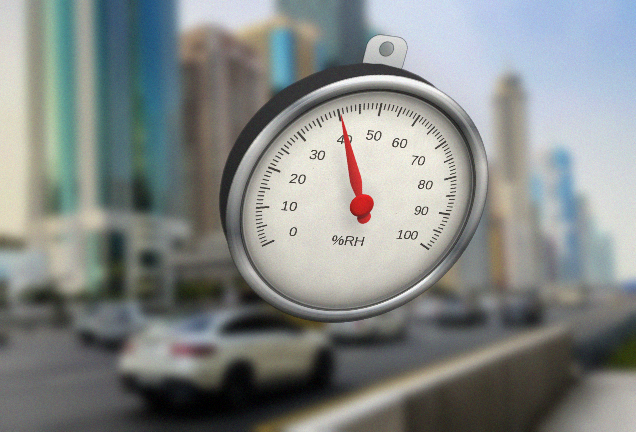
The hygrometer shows 40; %
